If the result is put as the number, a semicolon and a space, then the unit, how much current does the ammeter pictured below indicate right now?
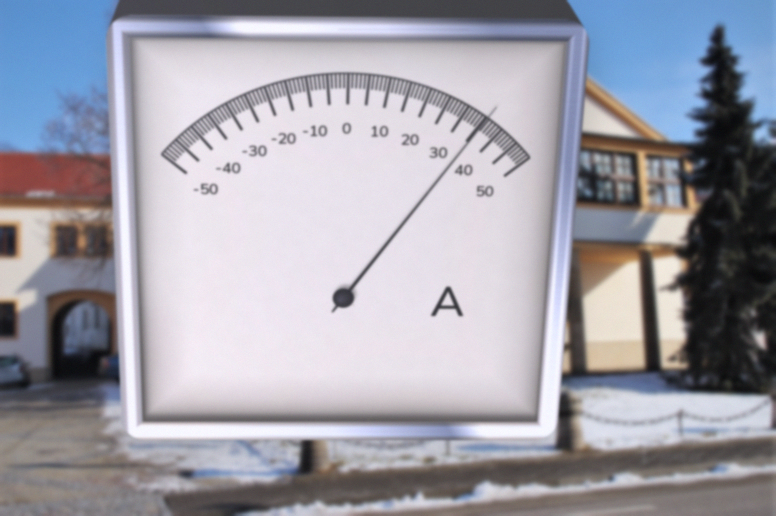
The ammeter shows 35; A
